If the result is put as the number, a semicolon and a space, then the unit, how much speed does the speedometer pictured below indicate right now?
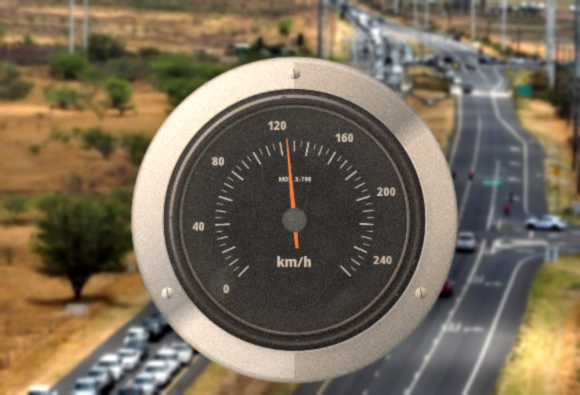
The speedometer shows 125; km/h
